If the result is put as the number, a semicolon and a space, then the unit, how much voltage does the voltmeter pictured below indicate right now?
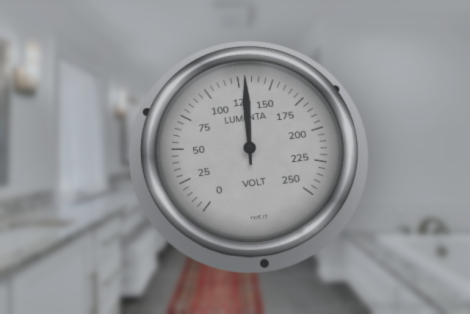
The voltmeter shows 130; V
